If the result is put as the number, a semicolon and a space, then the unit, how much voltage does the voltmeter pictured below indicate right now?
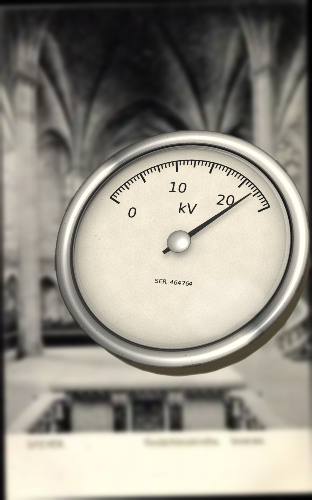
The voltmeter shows 22.5; kV
